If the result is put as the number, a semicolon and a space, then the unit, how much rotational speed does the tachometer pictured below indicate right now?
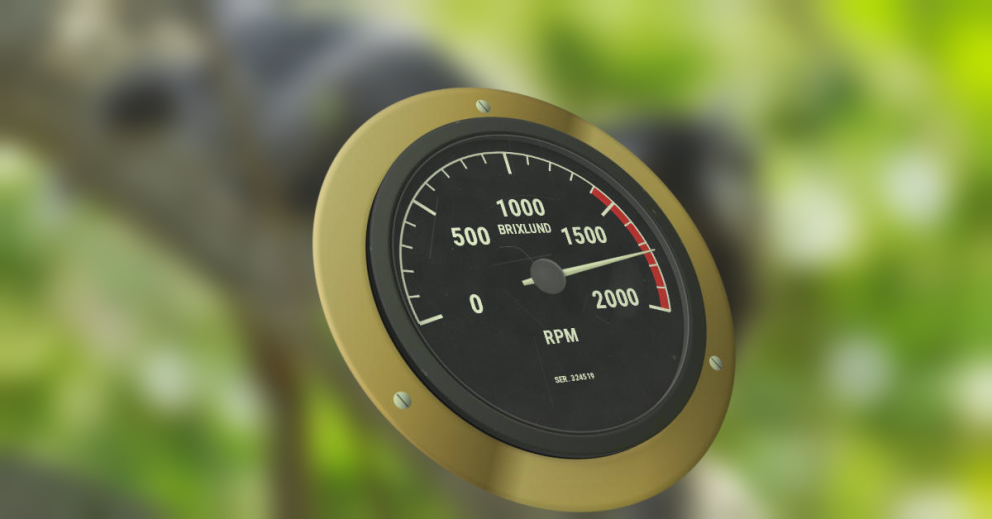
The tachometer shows 1750; rpm
